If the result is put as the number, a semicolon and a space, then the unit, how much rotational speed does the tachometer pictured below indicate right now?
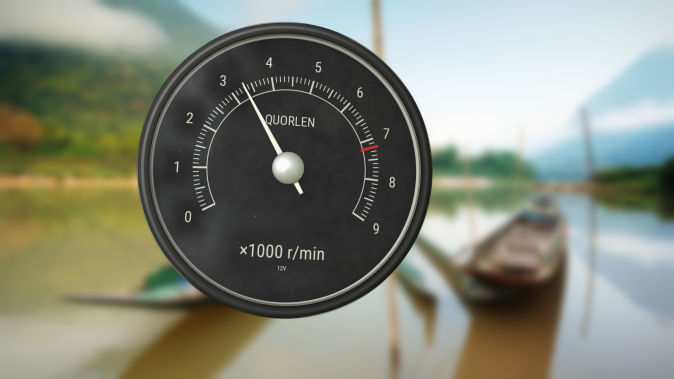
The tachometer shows 3300; rpm
